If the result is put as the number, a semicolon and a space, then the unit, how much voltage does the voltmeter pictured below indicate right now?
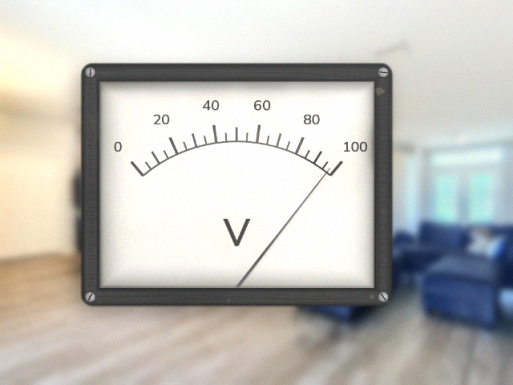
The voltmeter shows 97.5; V
